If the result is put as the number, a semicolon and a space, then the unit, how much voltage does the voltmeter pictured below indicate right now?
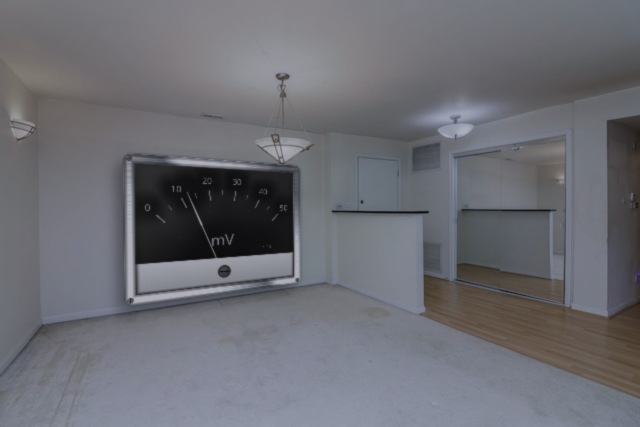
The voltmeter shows 12.5; mV
